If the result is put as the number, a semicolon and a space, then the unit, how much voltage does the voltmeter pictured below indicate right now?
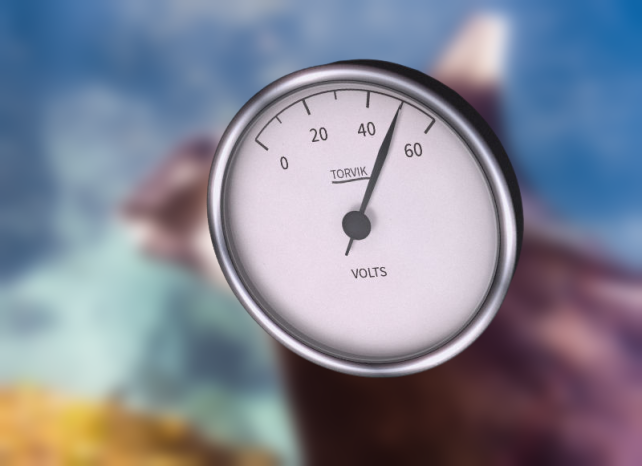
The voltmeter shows 50; V
